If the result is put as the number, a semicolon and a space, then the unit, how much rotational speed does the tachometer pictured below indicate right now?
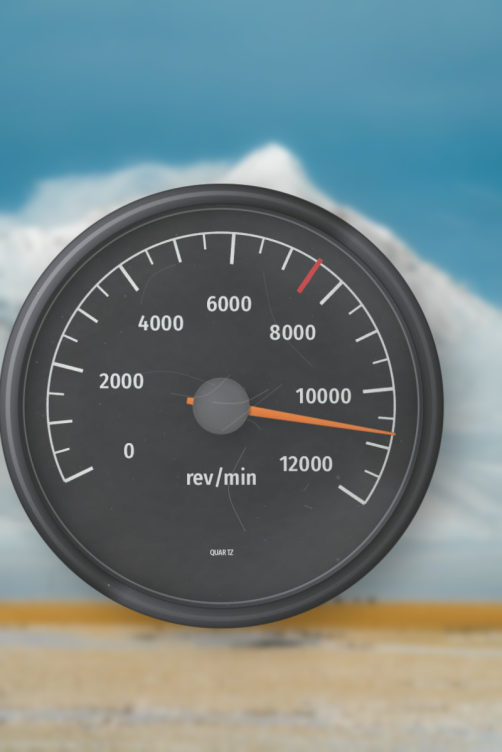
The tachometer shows 10750; rpm
